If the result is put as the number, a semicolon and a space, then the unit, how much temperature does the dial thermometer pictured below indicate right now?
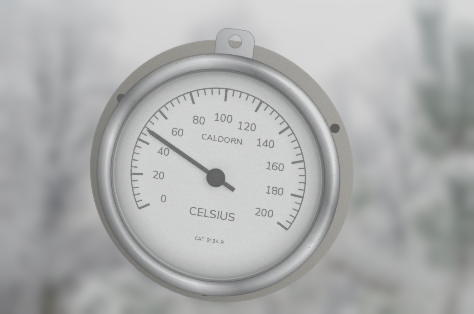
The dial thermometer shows 48; °C
